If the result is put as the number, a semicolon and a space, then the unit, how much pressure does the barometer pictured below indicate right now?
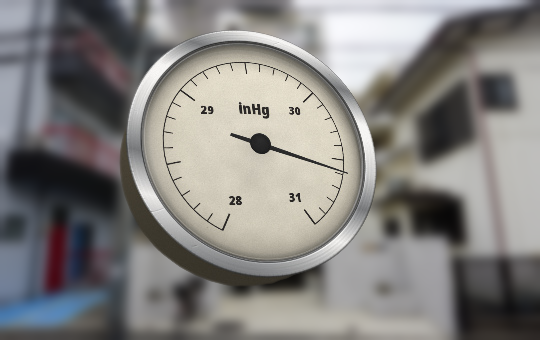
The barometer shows 30.6; inHg
